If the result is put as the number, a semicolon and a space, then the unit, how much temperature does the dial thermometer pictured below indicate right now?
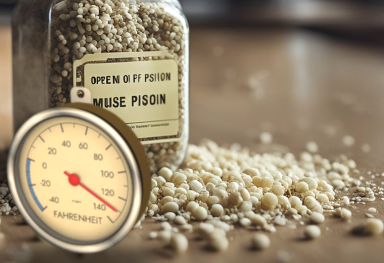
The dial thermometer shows 130; °F
